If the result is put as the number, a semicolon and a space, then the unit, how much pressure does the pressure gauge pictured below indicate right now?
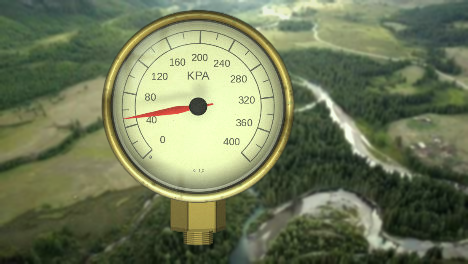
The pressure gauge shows 50; kPa
